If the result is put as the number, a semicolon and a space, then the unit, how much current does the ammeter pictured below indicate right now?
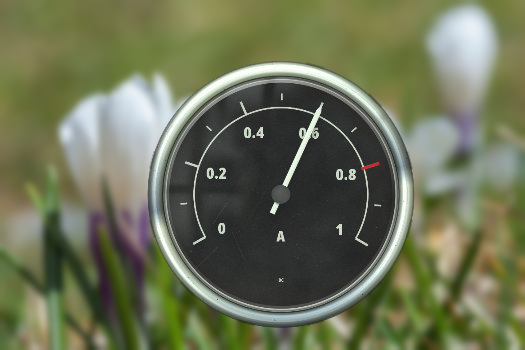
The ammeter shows 0.6; A
